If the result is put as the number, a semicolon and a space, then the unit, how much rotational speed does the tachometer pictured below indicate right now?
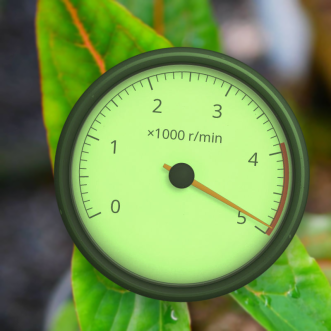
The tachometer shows 4900; rpm
